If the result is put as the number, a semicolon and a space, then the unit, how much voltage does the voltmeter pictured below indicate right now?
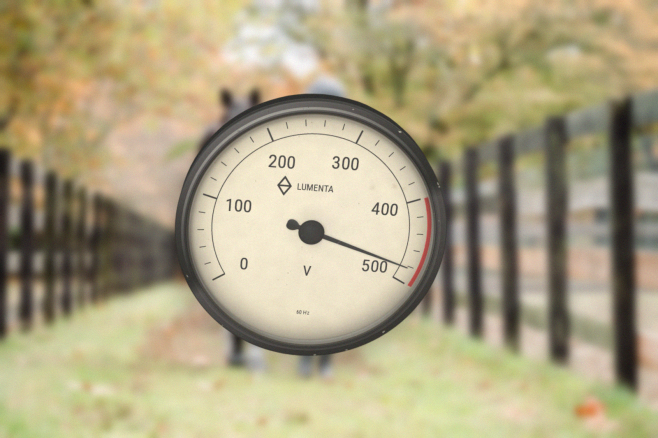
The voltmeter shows 480; V
